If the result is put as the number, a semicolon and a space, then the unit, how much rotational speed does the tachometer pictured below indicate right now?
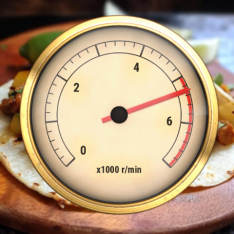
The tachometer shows 5300; rpm
